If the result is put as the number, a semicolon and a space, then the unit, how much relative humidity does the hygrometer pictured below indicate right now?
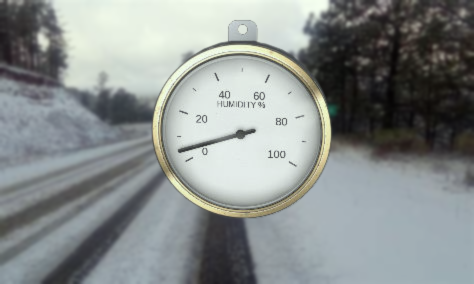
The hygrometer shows 5; %
